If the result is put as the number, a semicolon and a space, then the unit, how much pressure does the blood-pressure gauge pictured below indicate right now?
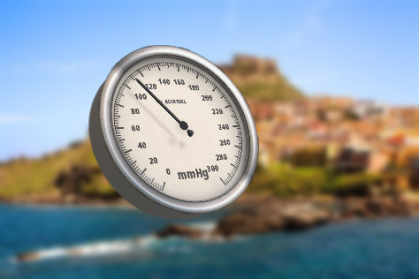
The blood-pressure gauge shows 110; mmHg
